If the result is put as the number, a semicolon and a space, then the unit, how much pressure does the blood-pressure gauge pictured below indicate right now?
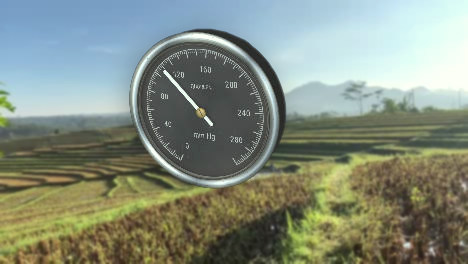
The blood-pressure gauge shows 110; mmHg
